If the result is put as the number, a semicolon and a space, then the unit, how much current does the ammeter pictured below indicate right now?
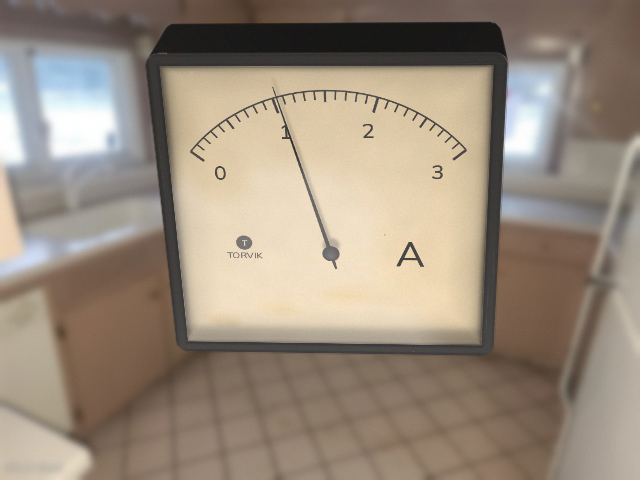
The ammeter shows 1.05; A
